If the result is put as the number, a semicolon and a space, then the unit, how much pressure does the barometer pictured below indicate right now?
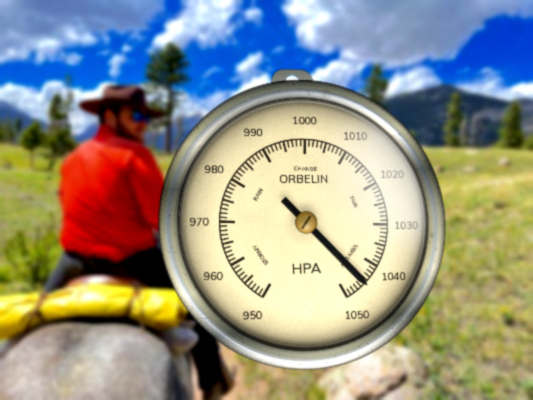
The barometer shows 1045; hPa
